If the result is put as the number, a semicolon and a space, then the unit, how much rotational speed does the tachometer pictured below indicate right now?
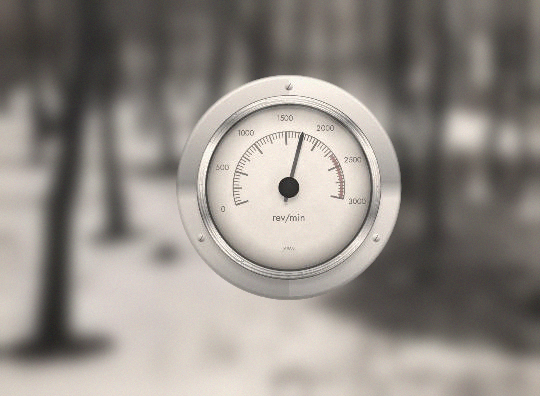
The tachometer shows 1750; rpm
